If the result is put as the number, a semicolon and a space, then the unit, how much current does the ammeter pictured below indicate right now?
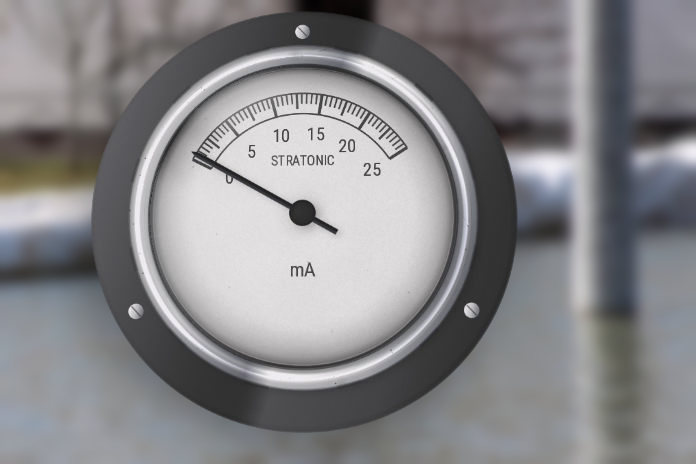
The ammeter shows 0.5; mA
